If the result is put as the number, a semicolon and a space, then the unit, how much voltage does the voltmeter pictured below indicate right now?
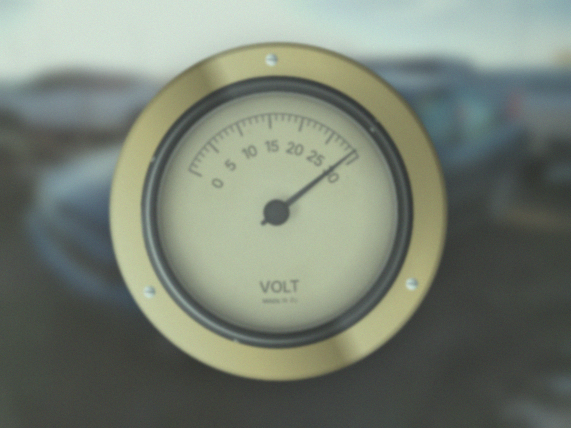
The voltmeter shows 29; V
